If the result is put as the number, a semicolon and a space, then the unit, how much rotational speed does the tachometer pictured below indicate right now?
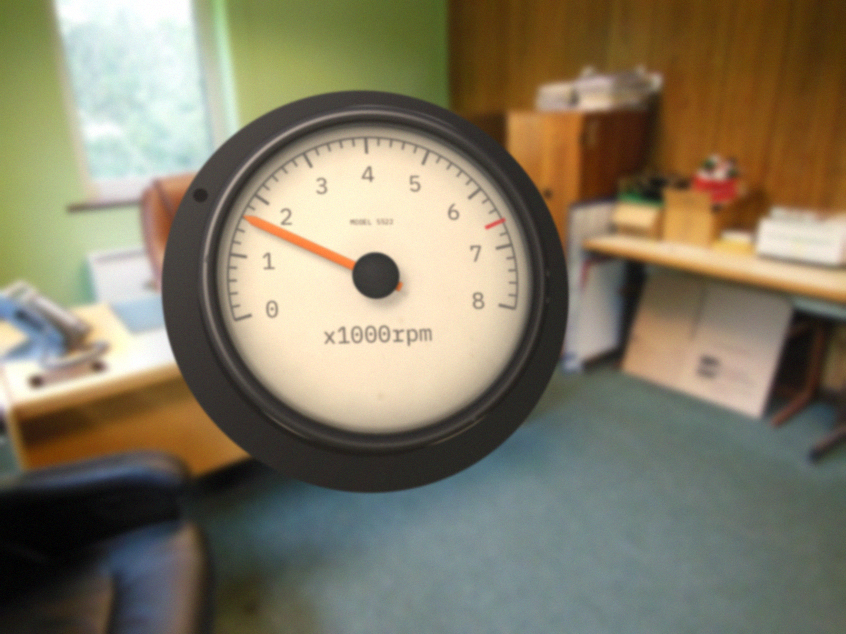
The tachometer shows 1600; rpm
